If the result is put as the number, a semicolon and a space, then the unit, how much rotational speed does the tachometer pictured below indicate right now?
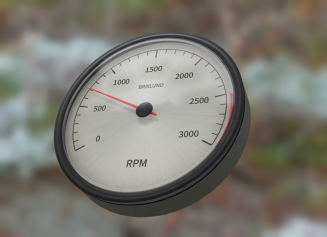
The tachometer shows 700; rpm
